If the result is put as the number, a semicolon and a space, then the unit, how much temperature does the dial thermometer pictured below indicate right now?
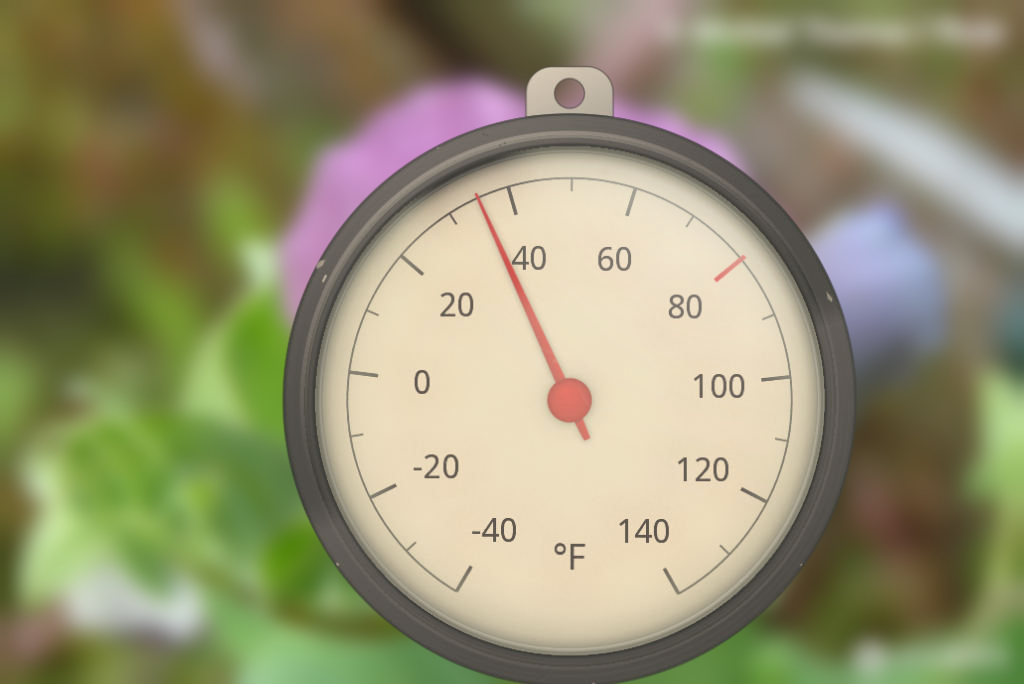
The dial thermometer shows 35; °F
